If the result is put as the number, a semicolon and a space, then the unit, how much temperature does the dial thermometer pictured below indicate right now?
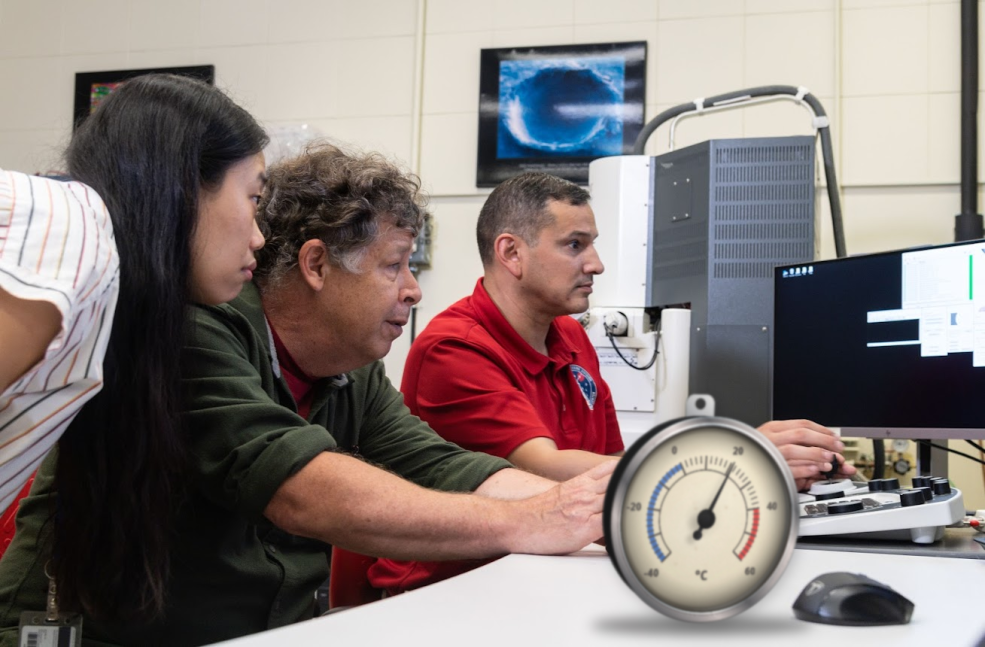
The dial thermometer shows 20; °C
